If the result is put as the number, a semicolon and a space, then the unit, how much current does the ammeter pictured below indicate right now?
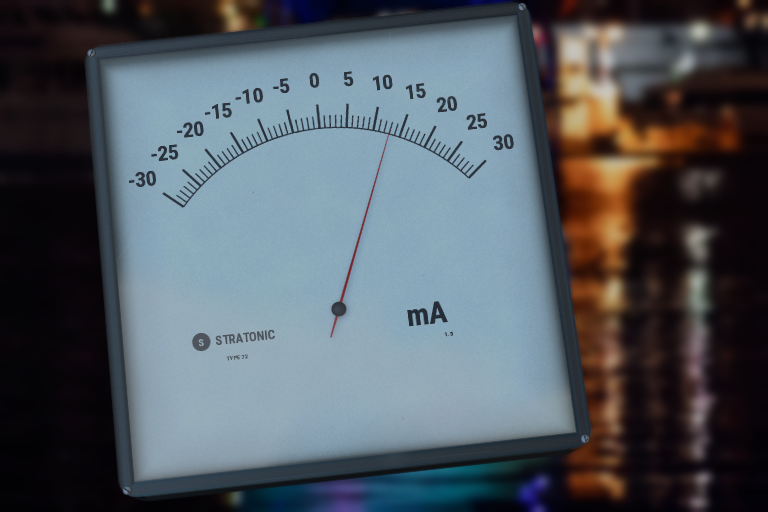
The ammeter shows 13; mA
